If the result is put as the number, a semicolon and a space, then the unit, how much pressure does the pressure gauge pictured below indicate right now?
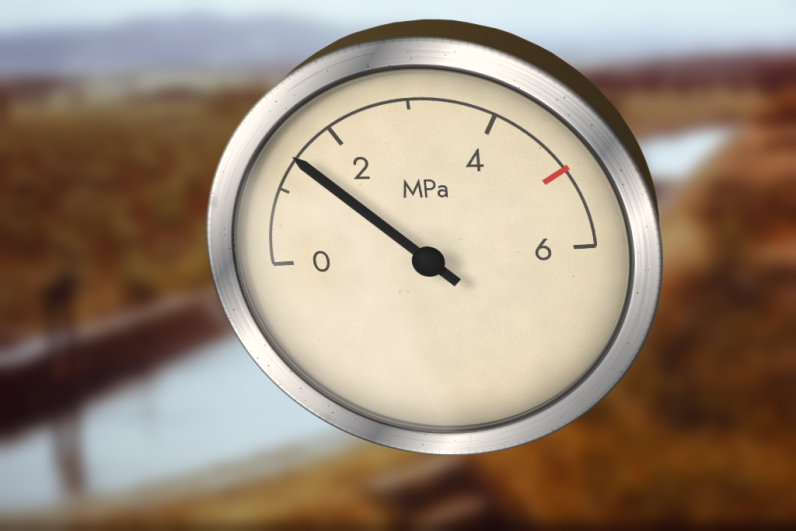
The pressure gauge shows 1.5; MPa
